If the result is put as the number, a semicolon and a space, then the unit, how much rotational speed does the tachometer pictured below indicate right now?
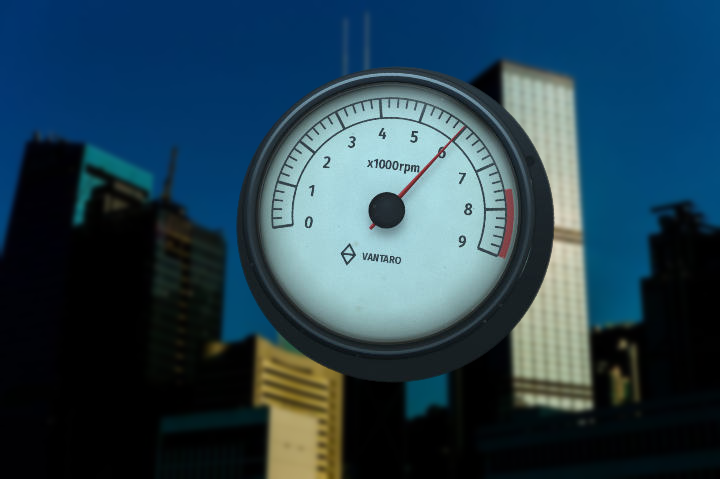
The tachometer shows 6000; rpm
